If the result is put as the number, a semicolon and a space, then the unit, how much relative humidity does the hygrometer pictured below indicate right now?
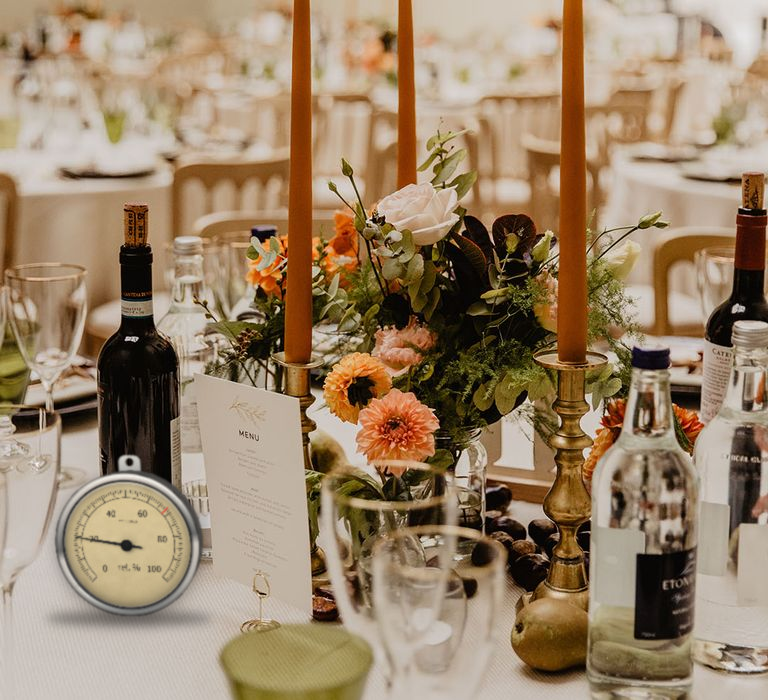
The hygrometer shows 20; %
